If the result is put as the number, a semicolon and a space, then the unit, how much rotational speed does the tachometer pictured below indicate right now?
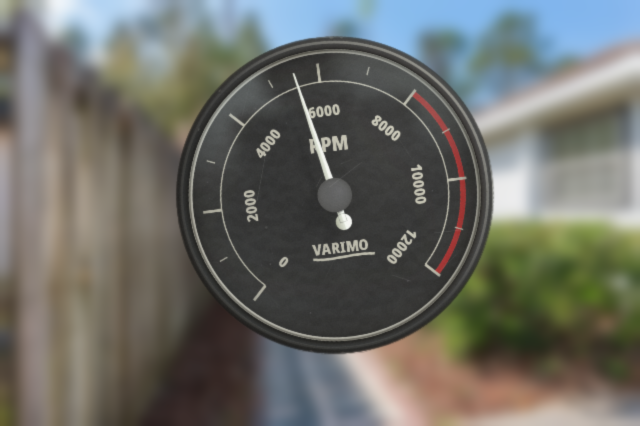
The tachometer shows 5500; rpm
